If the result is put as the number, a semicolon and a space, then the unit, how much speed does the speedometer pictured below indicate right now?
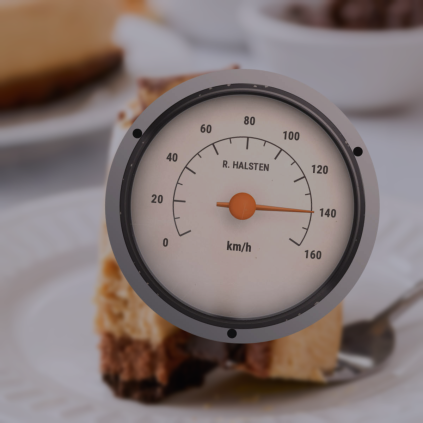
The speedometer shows 140; km/h
